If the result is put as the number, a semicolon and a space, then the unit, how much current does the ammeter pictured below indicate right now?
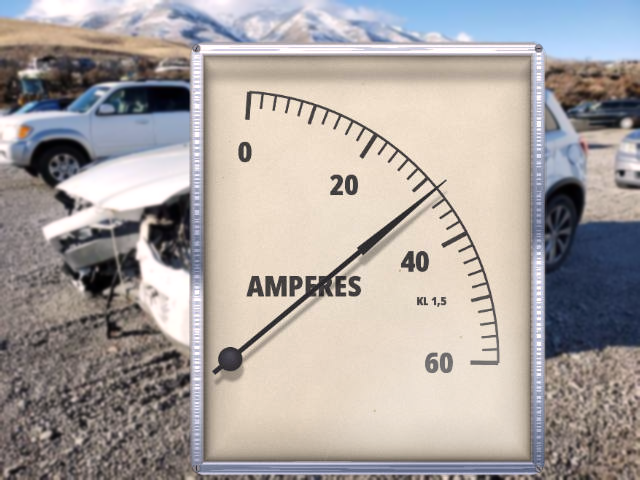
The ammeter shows 32; A
